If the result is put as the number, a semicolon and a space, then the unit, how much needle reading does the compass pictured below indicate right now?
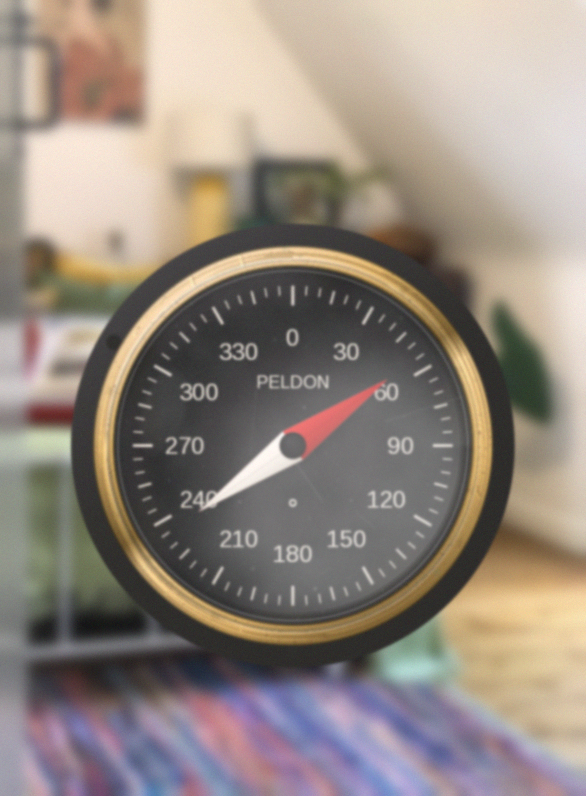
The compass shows 55; °
